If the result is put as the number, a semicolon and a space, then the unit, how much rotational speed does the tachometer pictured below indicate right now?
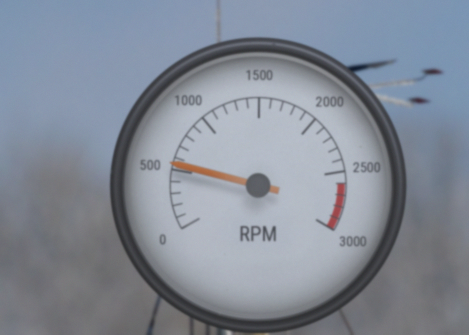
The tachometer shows 550; rpm
